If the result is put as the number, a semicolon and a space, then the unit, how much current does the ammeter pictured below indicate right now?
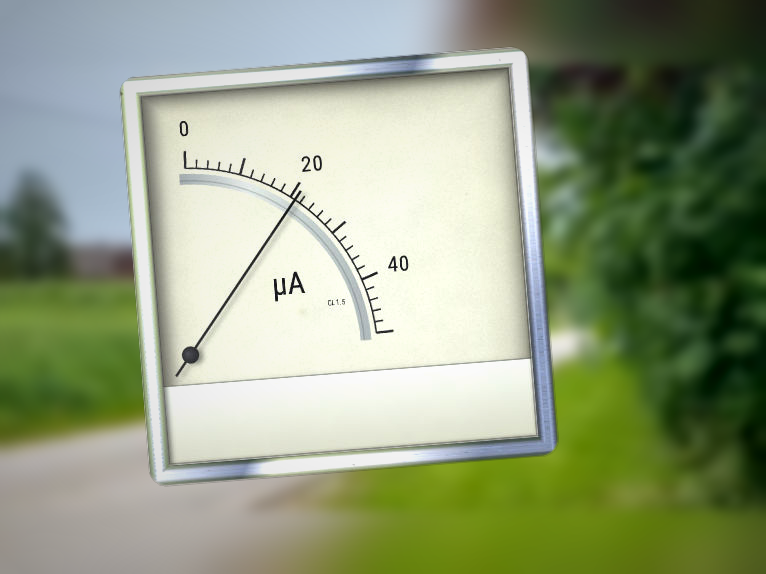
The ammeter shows 21; µA
